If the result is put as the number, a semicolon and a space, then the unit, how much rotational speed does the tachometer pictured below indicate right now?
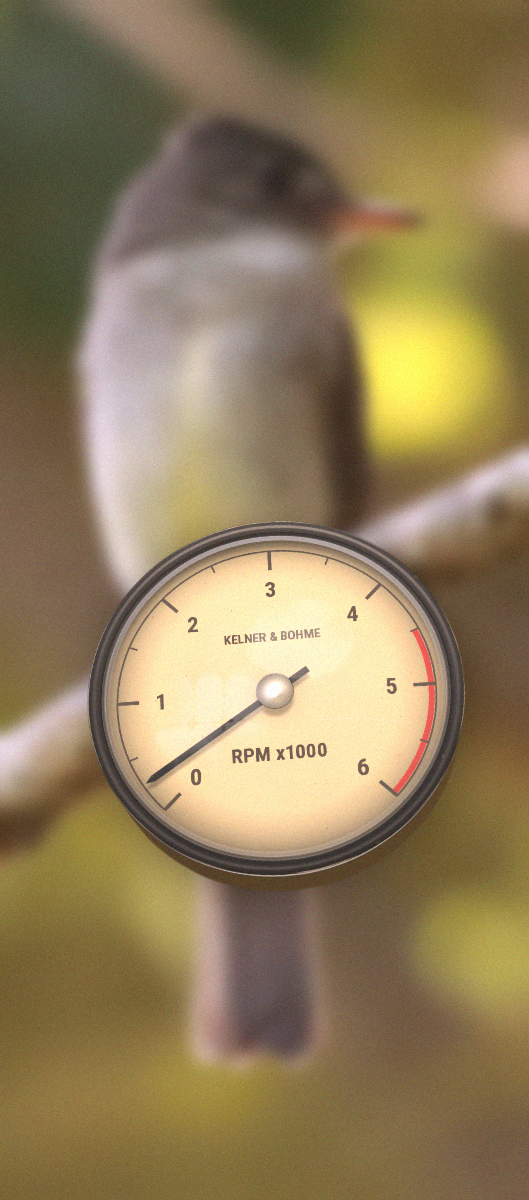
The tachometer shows 250; rpm
